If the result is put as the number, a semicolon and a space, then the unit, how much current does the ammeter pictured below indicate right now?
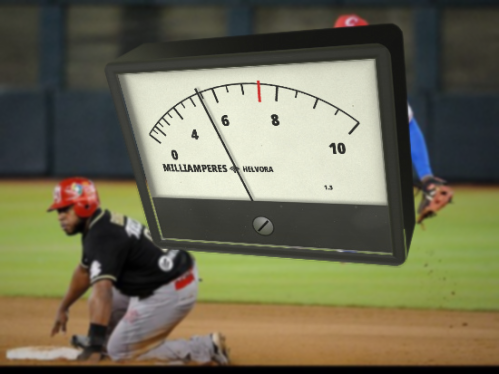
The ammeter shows 5.5; mA
